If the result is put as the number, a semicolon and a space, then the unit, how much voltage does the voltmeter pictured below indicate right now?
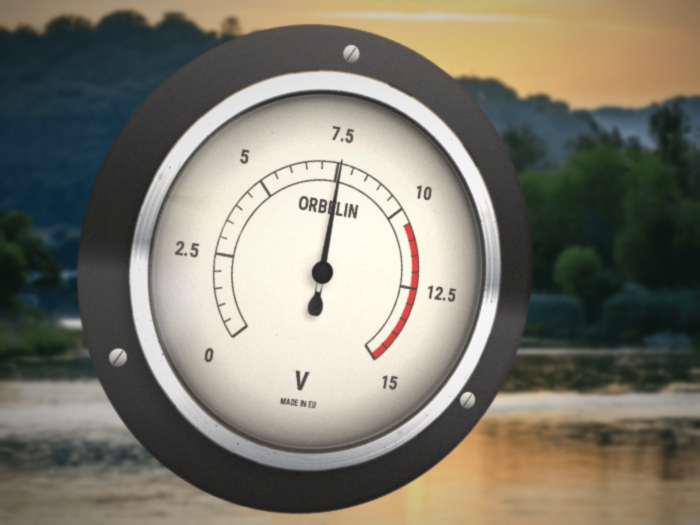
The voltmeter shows 7.5; V
